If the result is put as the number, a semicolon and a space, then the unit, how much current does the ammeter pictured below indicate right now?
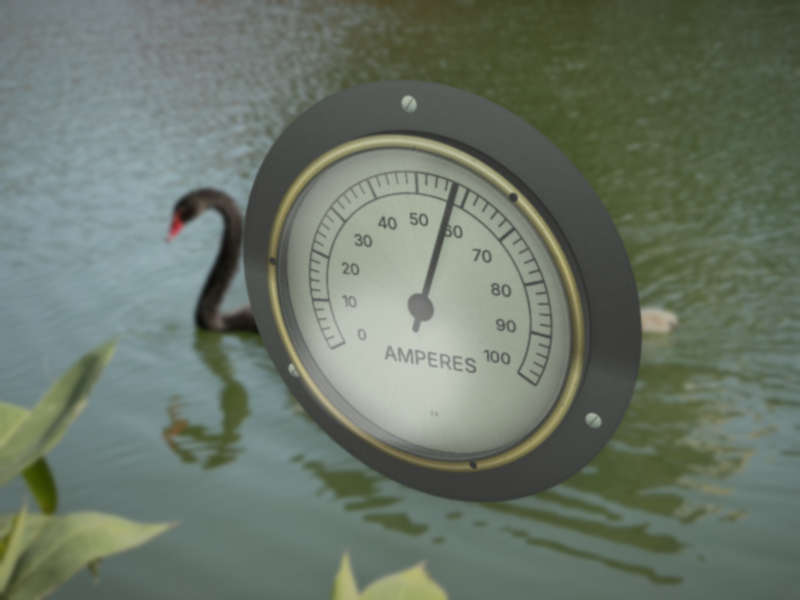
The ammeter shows 58; A
